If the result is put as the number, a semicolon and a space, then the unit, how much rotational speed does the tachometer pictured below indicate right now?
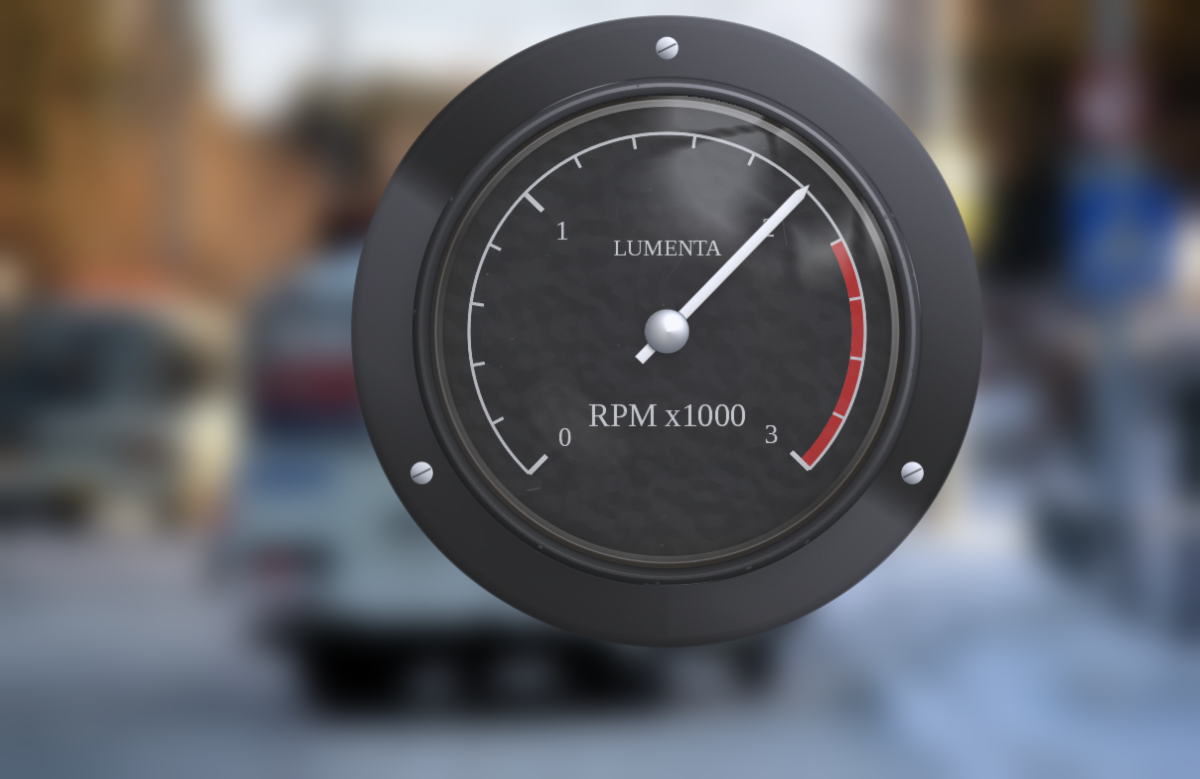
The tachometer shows 2000; rpm
